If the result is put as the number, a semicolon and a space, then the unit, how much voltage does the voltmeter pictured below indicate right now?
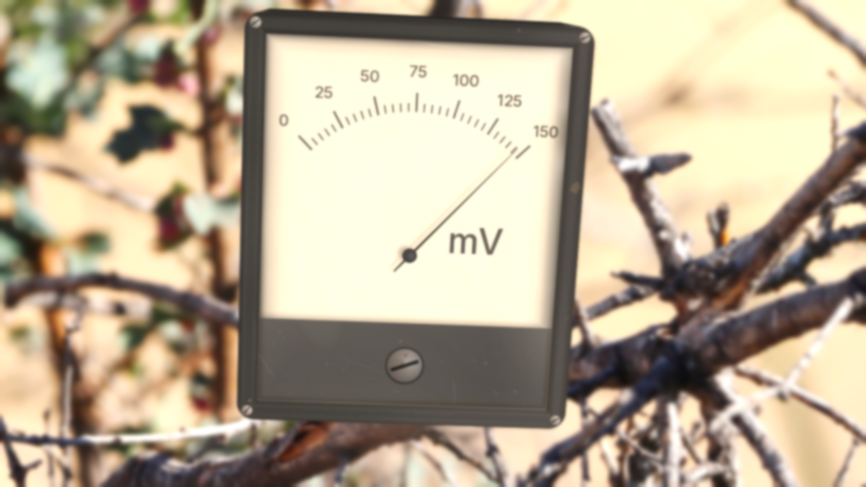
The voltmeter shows 145; mV
